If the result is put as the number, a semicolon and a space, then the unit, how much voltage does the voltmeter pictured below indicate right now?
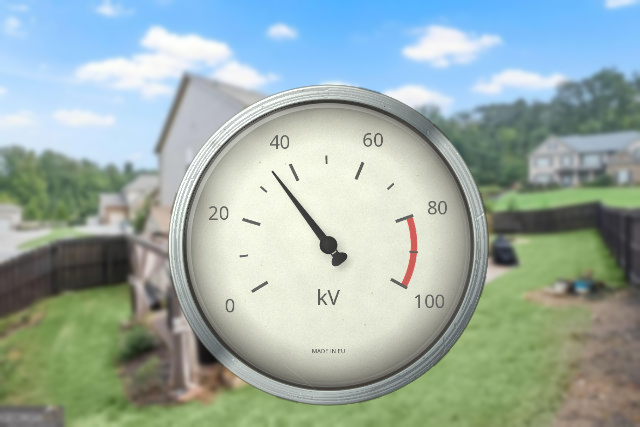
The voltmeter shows 35; kV
